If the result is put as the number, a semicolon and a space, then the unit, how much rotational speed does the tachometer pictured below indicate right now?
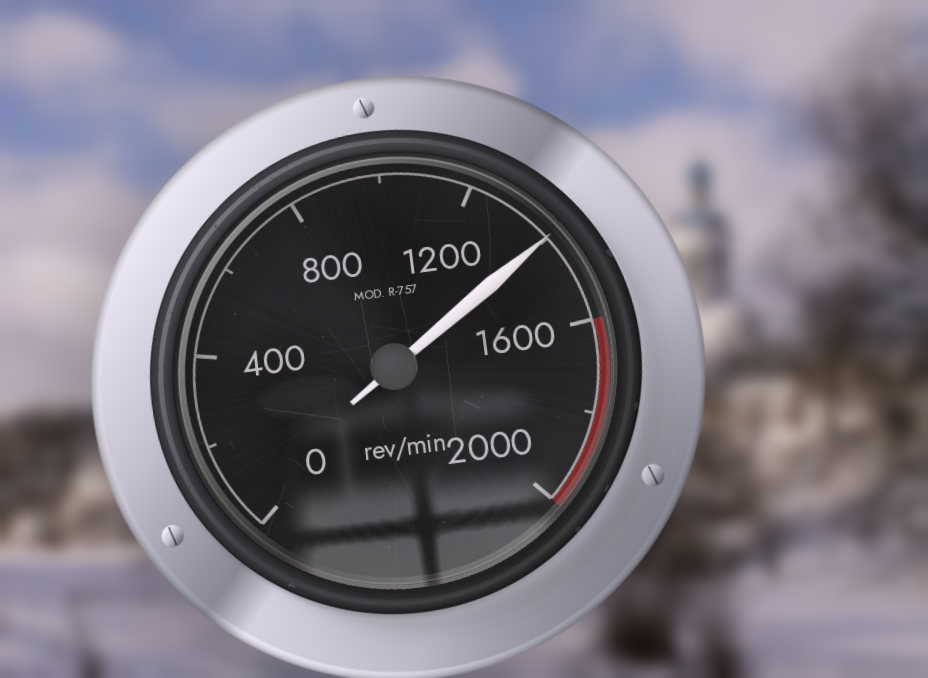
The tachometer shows 1400; rpm
